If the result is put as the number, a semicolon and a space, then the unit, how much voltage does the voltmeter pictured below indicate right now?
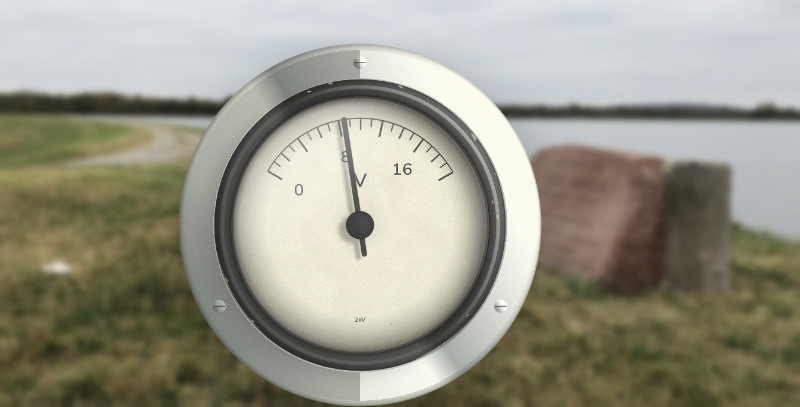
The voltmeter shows 8.5; V
